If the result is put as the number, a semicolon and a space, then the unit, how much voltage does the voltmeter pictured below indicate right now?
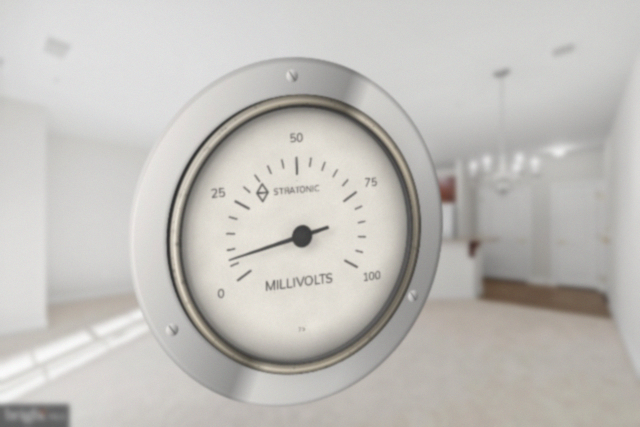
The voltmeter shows 7.5; mV
